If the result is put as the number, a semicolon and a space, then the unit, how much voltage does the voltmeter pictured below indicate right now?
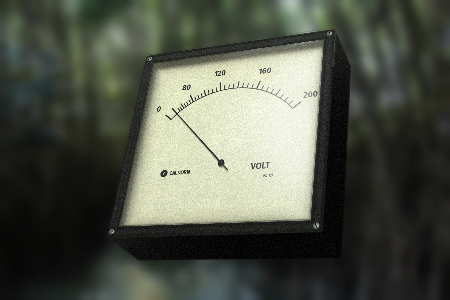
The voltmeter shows 40; V
